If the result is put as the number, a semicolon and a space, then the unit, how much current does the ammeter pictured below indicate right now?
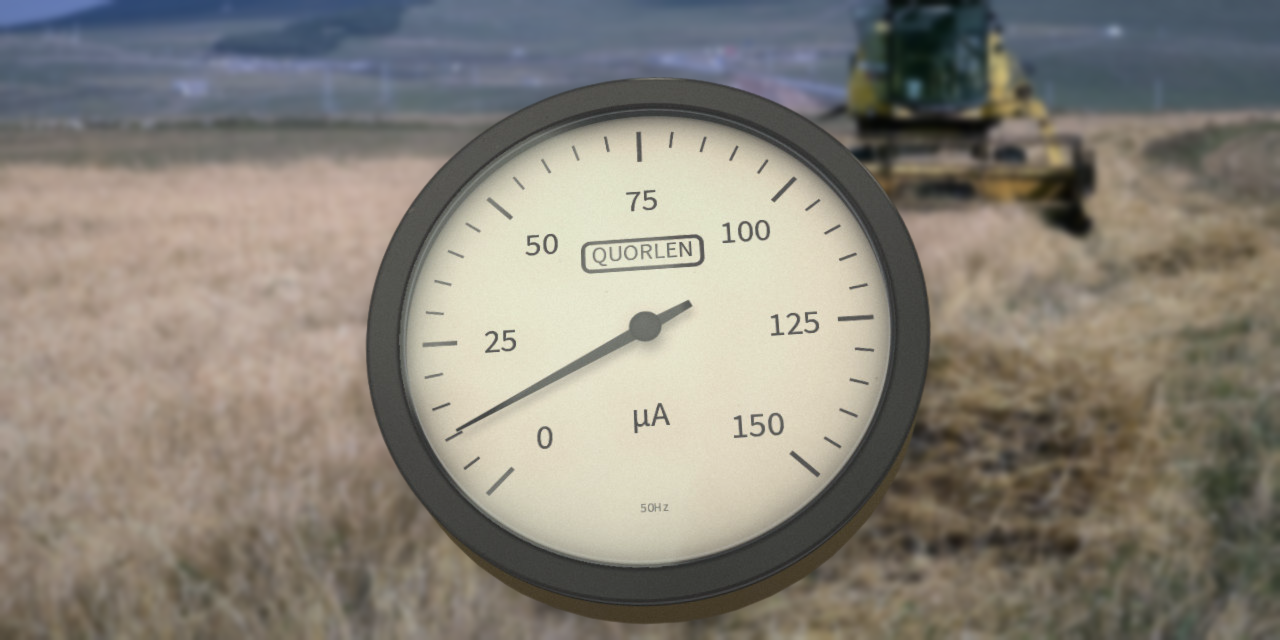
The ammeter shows 10; µA
